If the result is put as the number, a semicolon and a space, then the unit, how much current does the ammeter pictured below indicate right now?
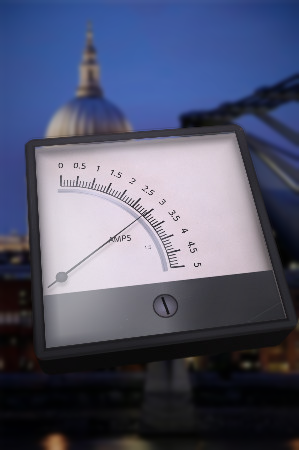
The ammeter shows 3; A
